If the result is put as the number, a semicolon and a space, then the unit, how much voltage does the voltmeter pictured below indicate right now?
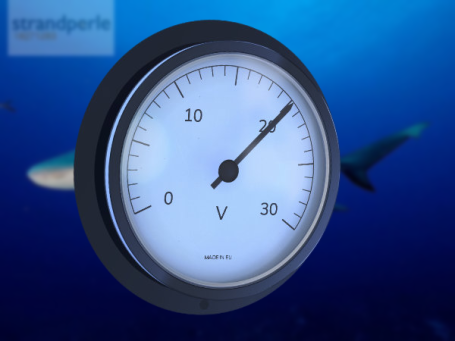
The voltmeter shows 20; V
